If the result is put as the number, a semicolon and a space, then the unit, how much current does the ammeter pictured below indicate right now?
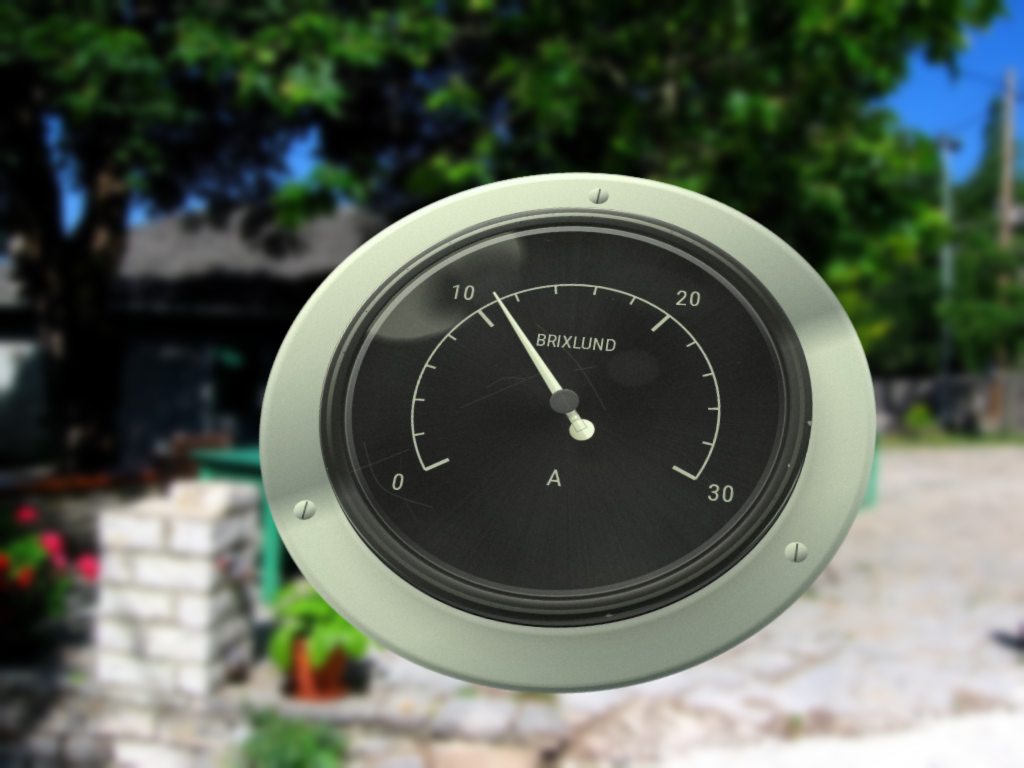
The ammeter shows 11; A
